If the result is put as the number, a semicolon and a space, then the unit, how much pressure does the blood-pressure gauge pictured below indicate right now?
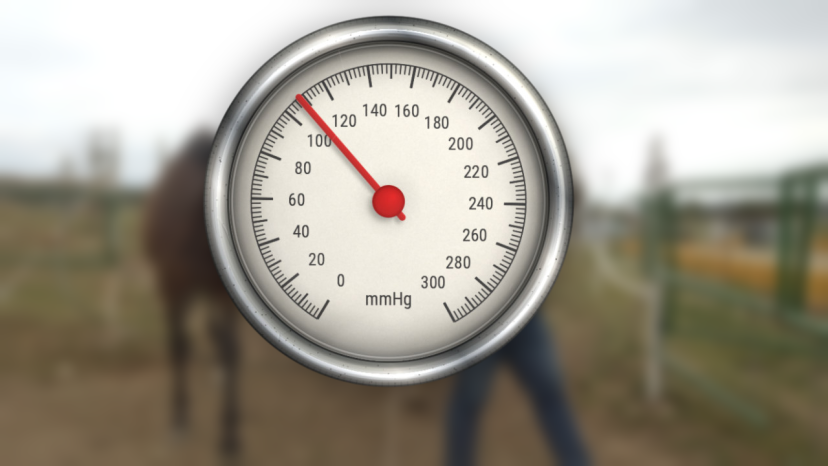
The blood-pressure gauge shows 108; mmHg
